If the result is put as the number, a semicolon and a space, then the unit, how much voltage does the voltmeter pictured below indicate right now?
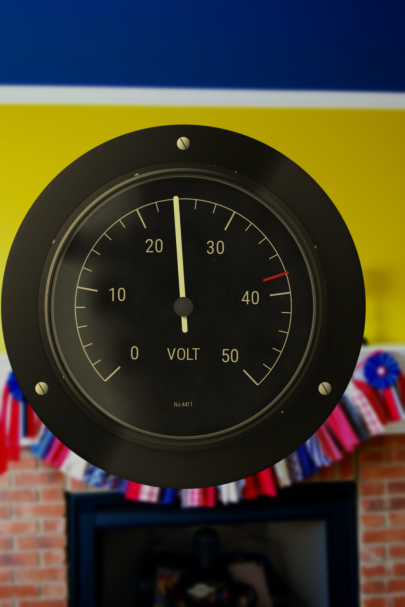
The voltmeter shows 24; V
